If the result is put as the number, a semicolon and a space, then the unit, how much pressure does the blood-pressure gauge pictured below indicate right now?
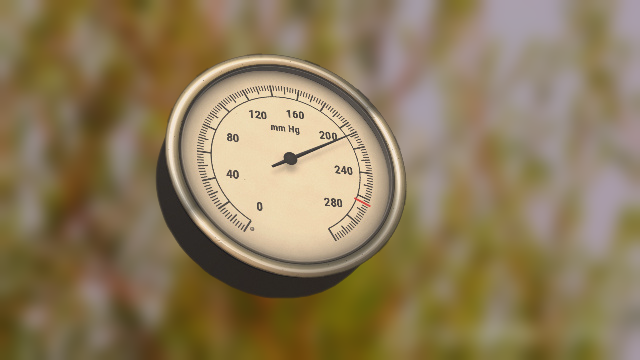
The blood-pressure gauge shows 210; mmHg
